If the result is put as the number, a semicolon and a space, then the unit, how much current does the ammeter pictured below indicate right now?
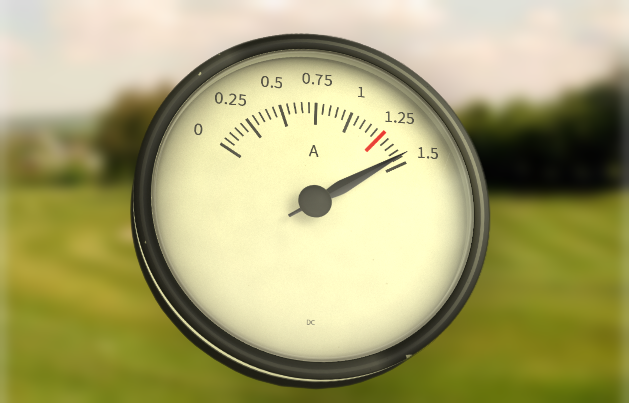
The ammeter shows 1.45; A
